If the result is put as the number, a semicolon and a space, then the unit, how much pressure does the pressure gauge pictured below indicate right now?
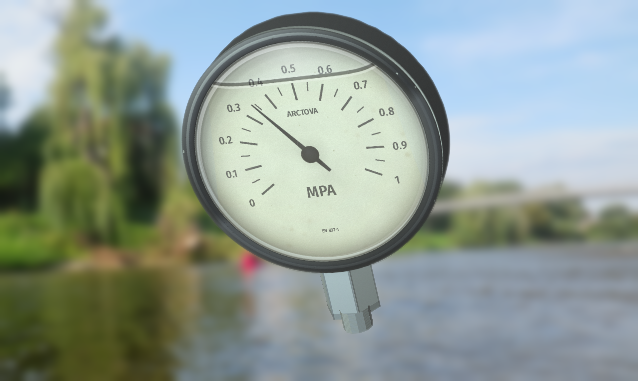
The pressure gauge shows 0.35; MPa
